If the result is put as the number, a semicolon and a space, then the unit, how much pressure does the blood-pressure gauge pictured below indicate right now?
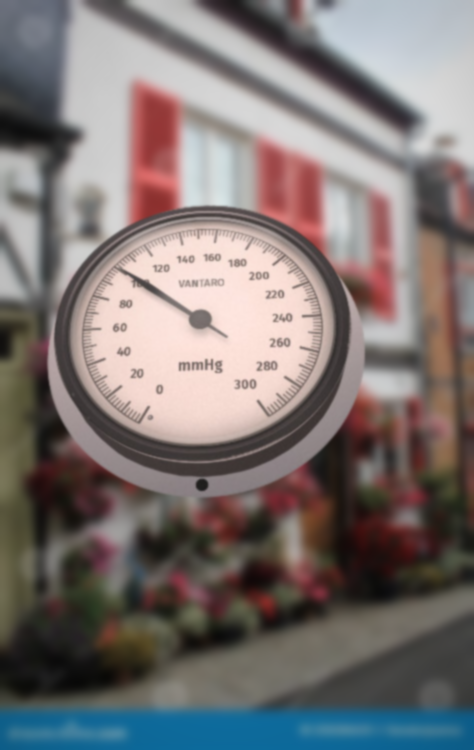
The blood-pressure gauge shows 100; mmHg
